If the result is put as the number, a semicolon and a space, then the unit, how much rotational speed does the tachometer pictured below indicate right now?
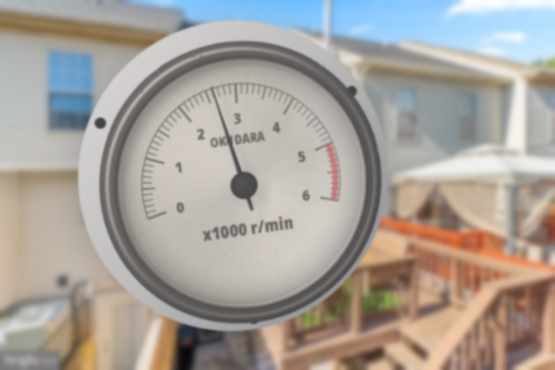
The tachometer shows 2600; rpm
